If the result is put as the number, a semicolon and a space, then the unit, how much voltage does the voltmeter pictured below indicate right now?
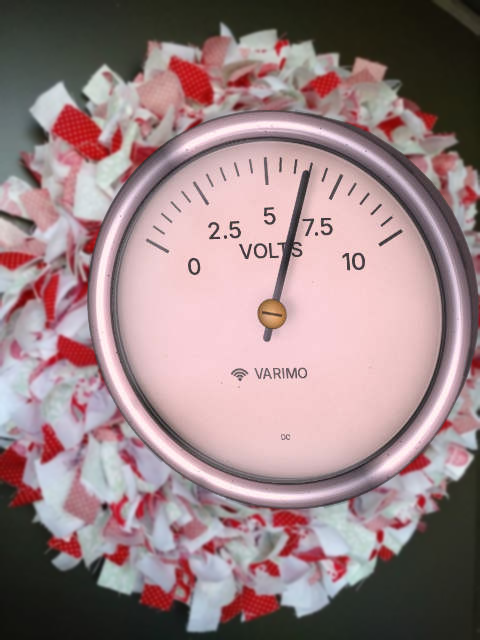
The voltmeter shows 6.5; V
